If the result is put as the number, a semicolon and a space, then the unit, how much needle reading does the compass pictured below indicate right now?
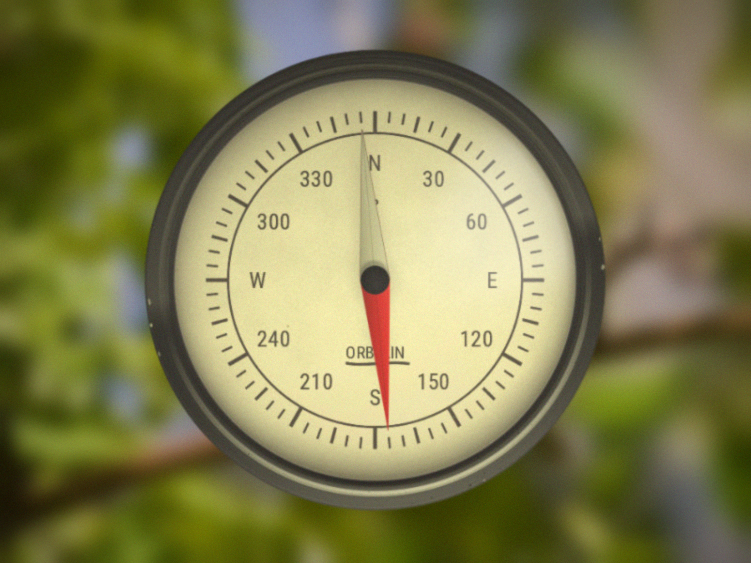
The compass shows 175; °
